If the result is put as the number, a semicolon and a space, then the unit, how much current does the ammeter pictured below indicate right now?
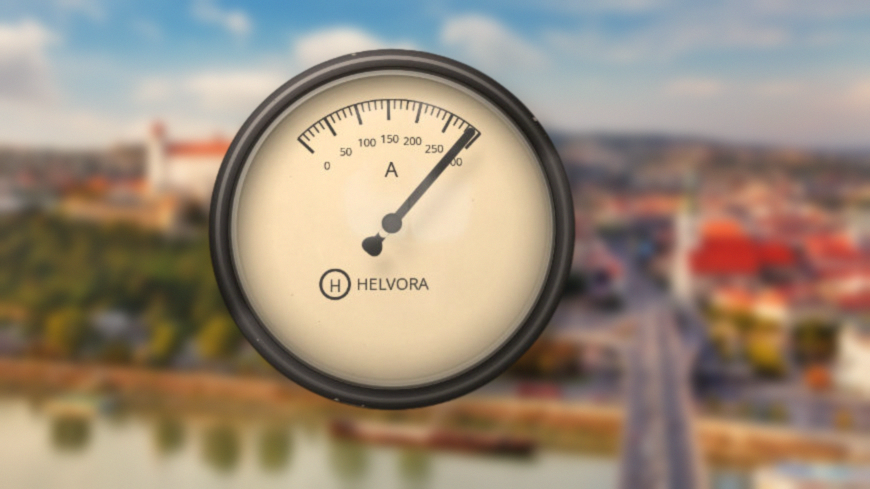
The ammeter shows 290; A
